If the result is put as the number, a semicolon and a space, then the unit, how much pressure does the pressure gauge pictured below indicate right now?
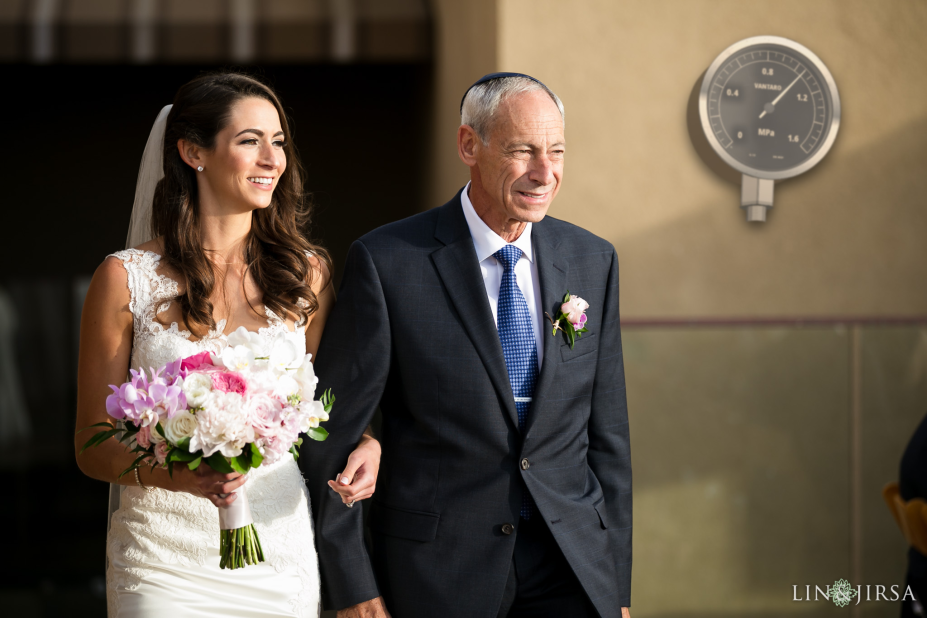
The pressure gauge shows 1.05; MPa
